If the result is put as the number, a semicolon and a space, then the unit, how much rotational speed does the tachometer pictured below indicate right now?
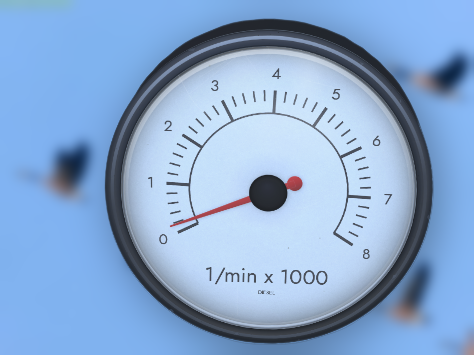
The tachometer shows 200; rpm
